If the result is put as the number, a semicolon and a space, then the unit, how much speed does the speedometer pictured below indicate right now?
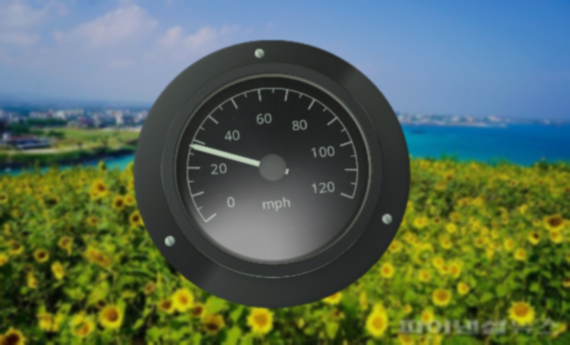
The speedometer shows 27.5; mph
